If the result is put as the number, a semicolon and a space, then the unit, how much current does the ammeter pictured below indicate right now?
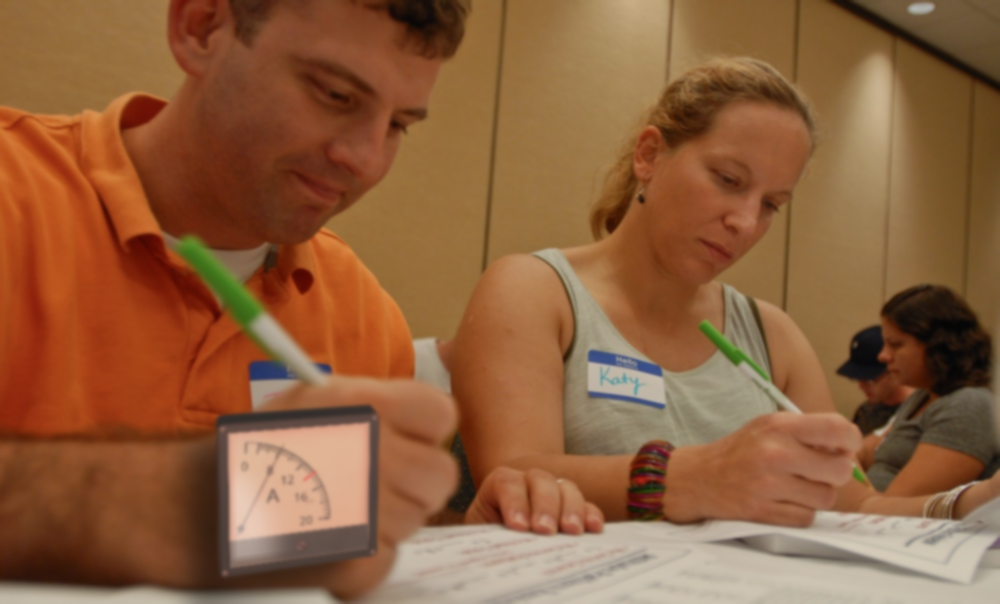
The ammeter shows 8; A
